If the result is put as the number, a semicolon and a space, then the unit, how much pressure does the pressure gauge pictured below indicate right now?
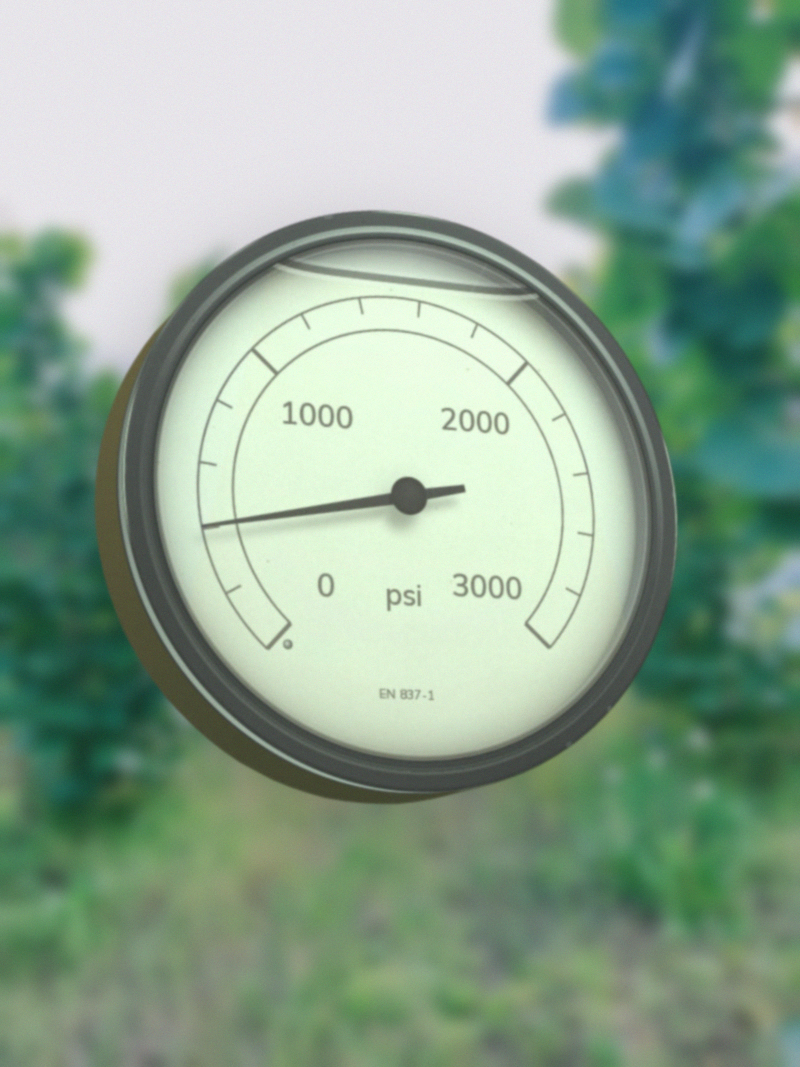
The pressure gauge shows 400; psi
